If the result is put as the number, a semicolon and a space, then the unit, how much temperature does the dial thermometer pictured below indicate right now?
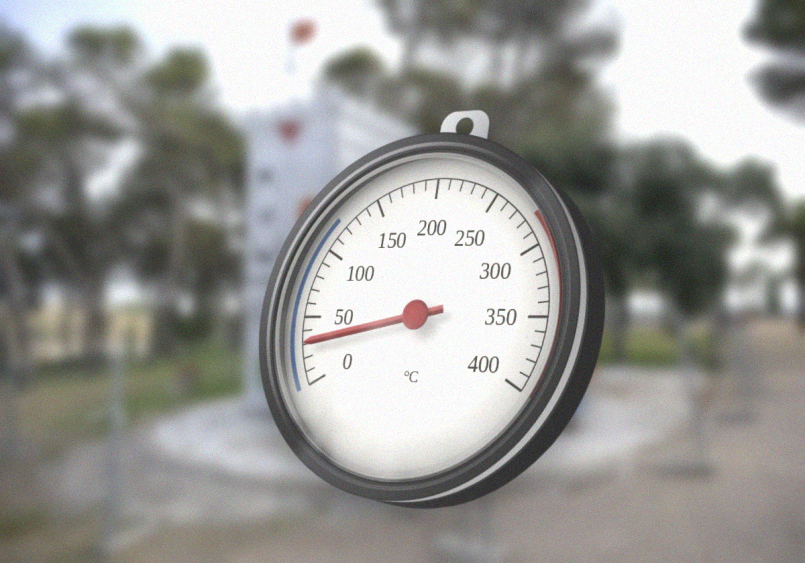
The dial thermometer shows 30; °C
